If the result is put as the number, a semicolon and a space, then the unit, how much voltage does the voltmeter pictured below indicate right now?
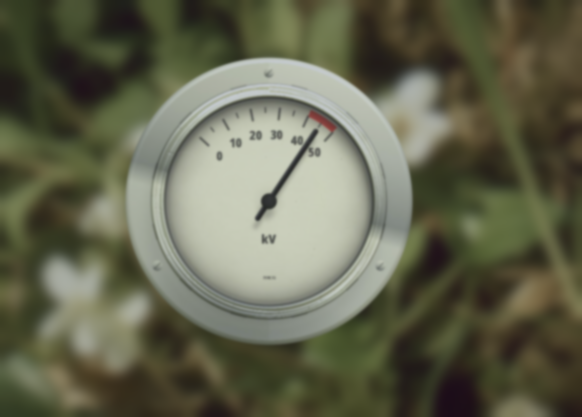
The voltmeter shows 45; kV
